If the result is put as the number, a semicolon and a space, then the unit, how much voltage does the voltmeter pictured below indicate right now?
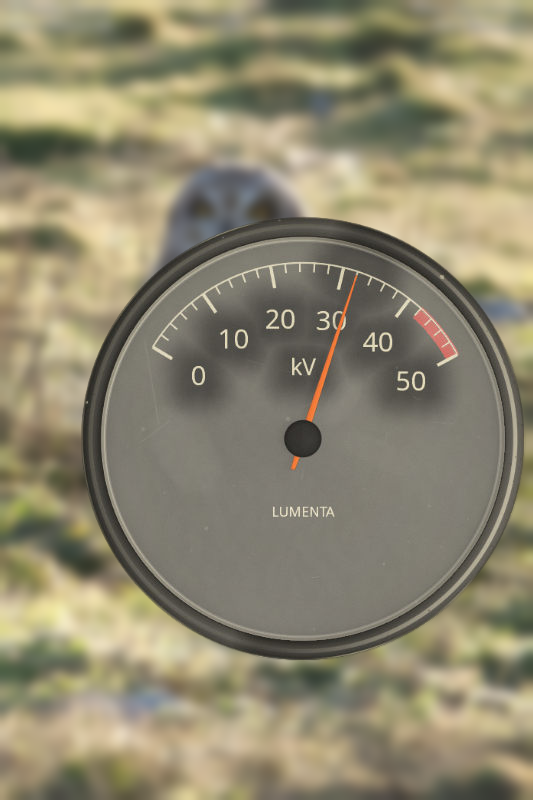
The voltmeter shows 32; kV
